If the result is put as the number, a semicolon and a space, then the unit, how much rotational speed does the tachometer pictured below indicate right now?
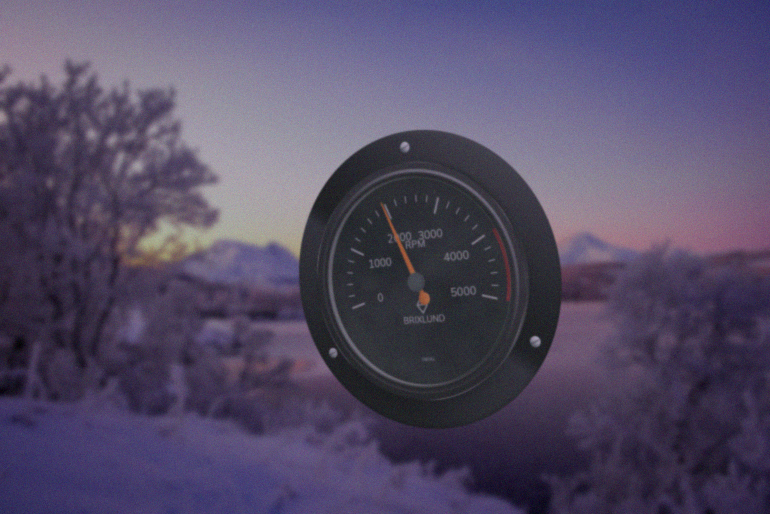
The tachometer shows 2000; rpm
